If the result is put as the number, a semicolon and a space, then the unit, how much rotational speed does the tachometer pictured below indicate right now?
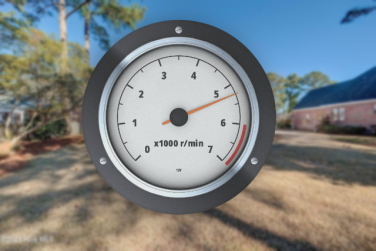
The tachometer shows 5250; rpm
